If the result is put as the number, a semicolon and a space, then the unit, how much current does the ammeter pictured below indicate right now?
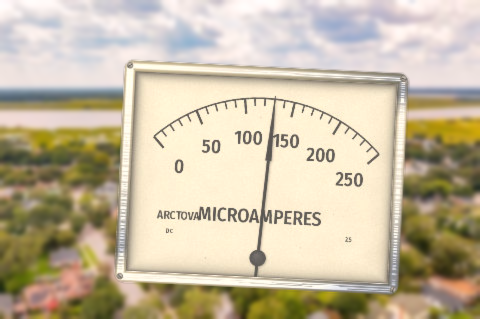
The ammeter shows 130; µA
